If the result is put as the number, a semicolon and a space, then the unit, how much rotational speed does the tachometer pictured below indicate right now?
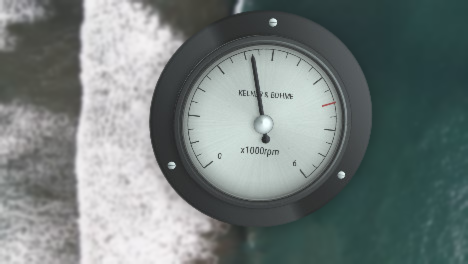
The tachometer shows 2625; rpm
